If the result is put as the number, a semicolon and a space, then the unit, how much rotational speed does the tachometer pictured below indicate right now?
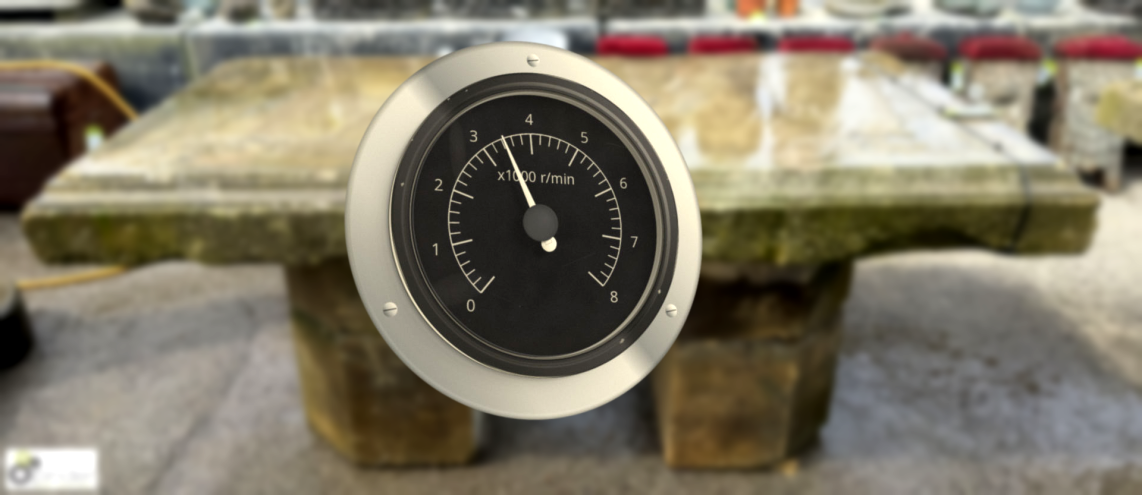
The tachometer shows 3400; rpm
